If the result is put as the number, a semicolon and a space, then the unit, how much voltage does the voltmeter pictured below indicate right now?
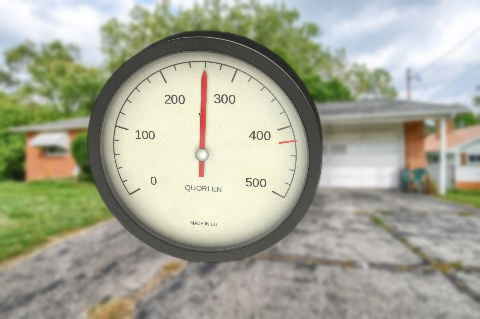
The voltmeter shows 260; V
